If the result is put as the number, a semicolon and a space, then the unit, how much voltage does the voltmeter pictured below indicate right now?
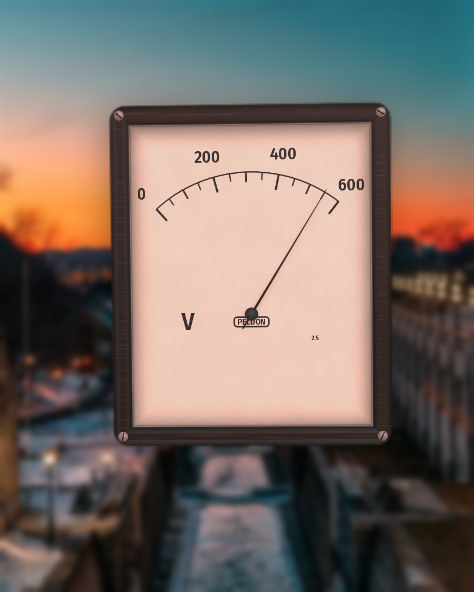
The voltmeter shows 550; V
